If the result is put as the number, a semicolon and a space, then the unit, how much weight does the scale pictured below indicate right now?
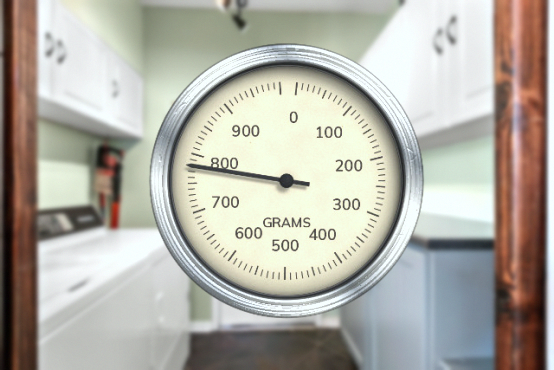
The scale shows 780; g
